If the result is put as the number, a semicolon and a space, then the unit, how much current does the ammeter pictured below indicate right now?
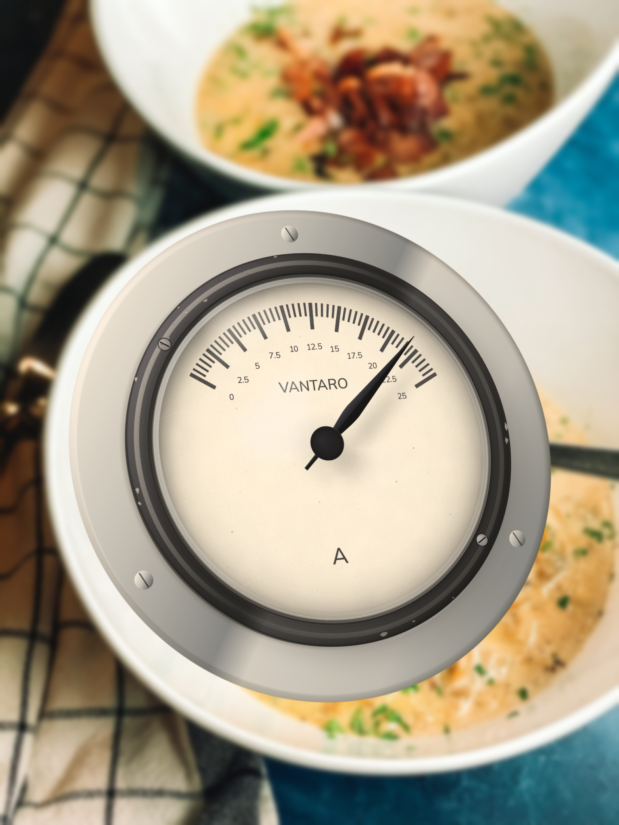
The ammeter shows 21.5; A
